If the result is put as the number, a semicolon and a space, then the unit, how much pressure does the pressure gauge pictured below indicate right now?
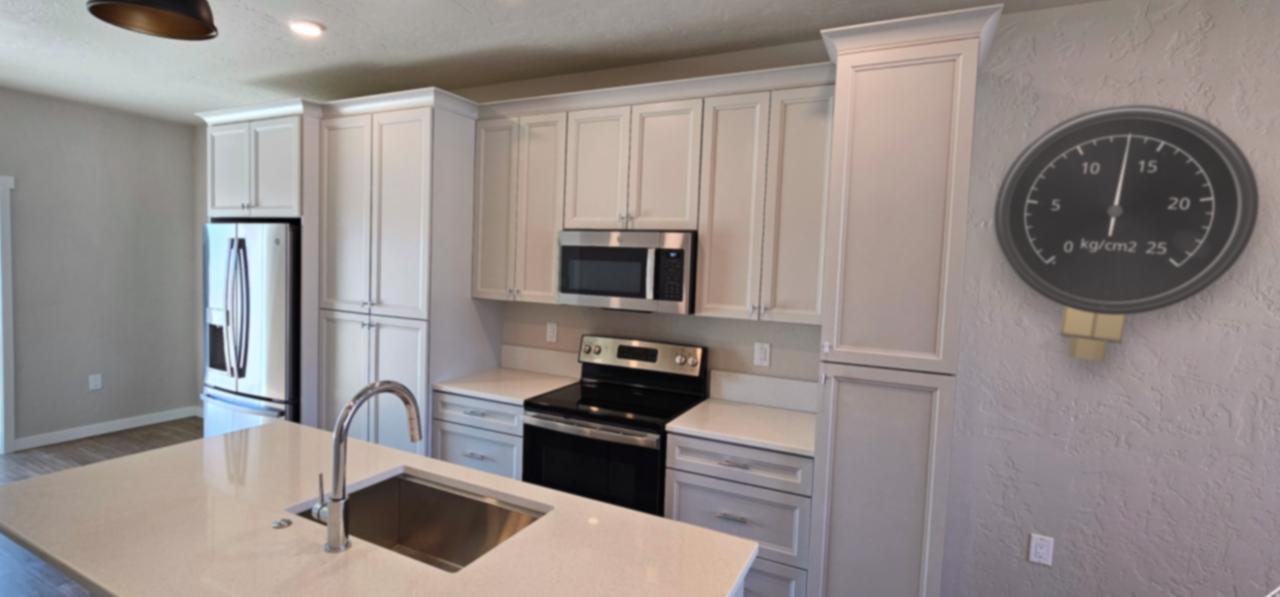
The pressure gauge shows 13; kg/cm²
